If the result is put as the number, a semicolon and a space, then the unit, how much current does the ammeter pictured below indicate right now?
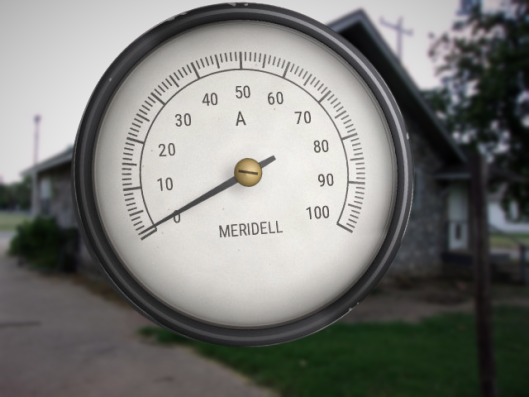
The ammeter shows 1; A
